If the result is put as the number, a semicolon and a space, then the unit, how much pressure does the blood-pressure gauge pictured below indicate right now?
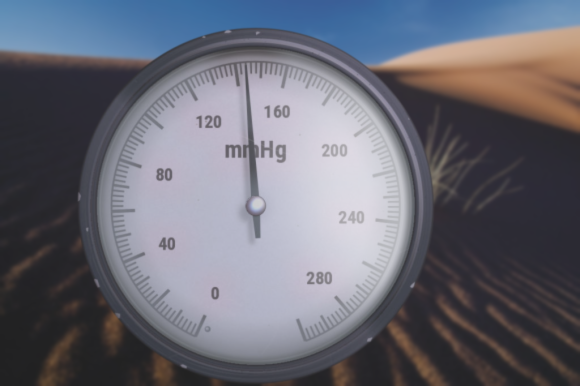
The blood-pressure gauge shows 144; mmHg
